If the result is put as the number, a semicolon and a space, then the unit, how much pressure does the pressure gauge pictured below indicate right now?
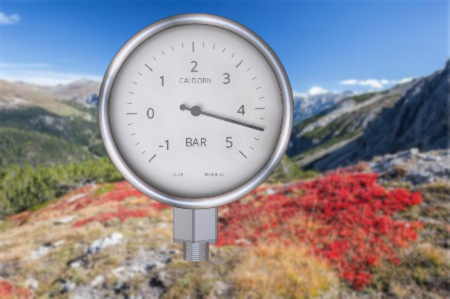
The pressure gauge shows 4.4; bar
